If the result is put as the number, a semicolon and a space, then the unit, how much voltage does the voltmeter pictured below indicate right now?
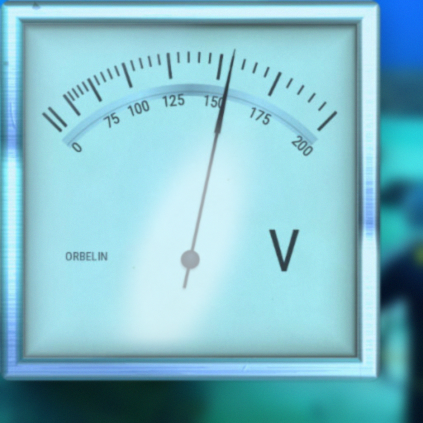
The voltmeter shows 155; V
